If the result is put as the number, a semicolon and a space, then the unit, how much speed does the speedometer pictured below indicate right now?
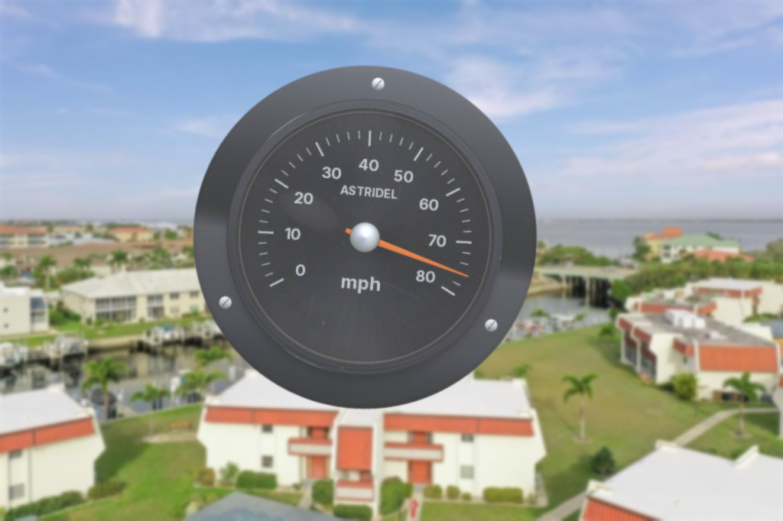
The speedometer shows 76; mph
